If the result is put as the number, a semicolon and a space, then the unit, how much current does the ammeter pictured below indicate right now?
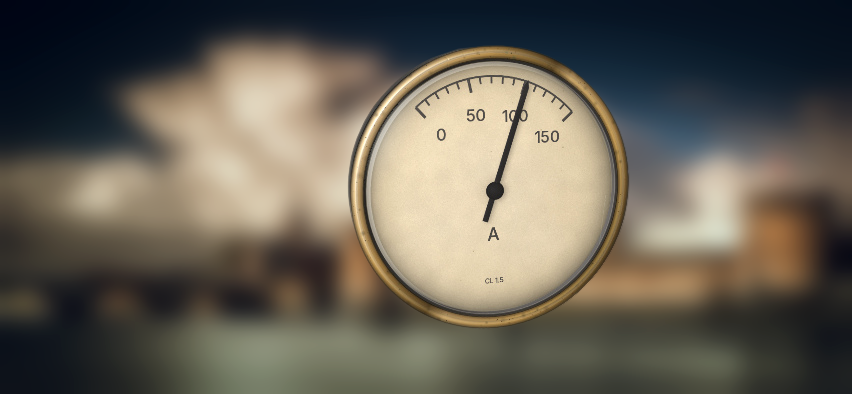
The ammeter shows 100; A
